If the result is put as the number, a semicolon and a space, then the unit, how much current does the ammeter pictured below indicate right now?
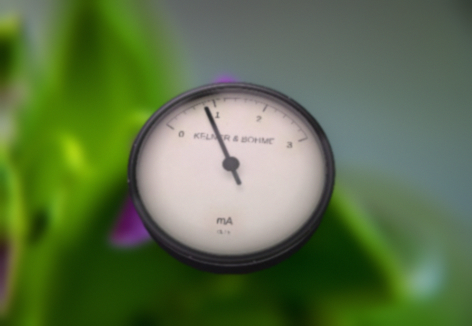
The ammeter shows 0.8; mA
